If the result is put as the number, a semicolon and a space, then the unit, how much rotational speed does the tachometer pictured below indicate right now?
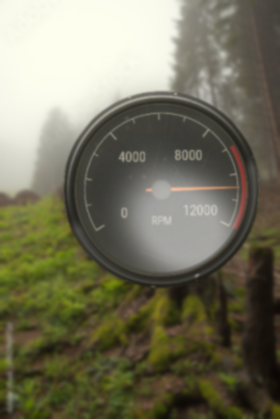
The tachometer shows 10500; rpm
